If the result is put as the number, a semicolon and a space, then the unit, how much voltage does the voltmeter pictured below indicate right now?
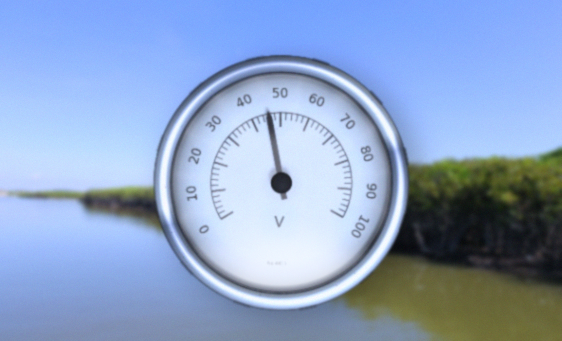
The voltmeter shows 46; V
